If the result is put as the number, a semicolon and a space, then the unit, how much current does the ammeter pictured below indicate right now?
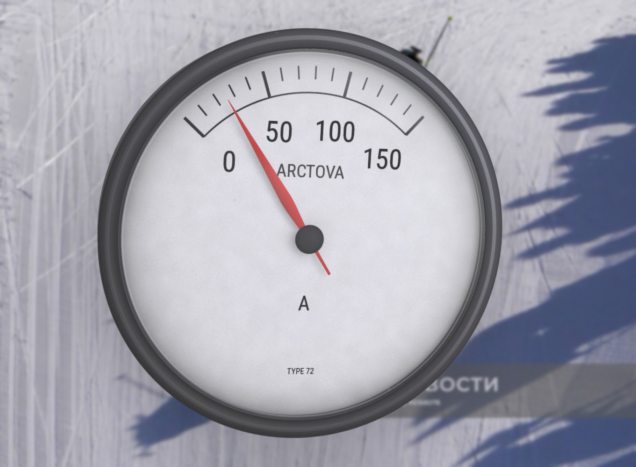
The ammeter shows 25; A
